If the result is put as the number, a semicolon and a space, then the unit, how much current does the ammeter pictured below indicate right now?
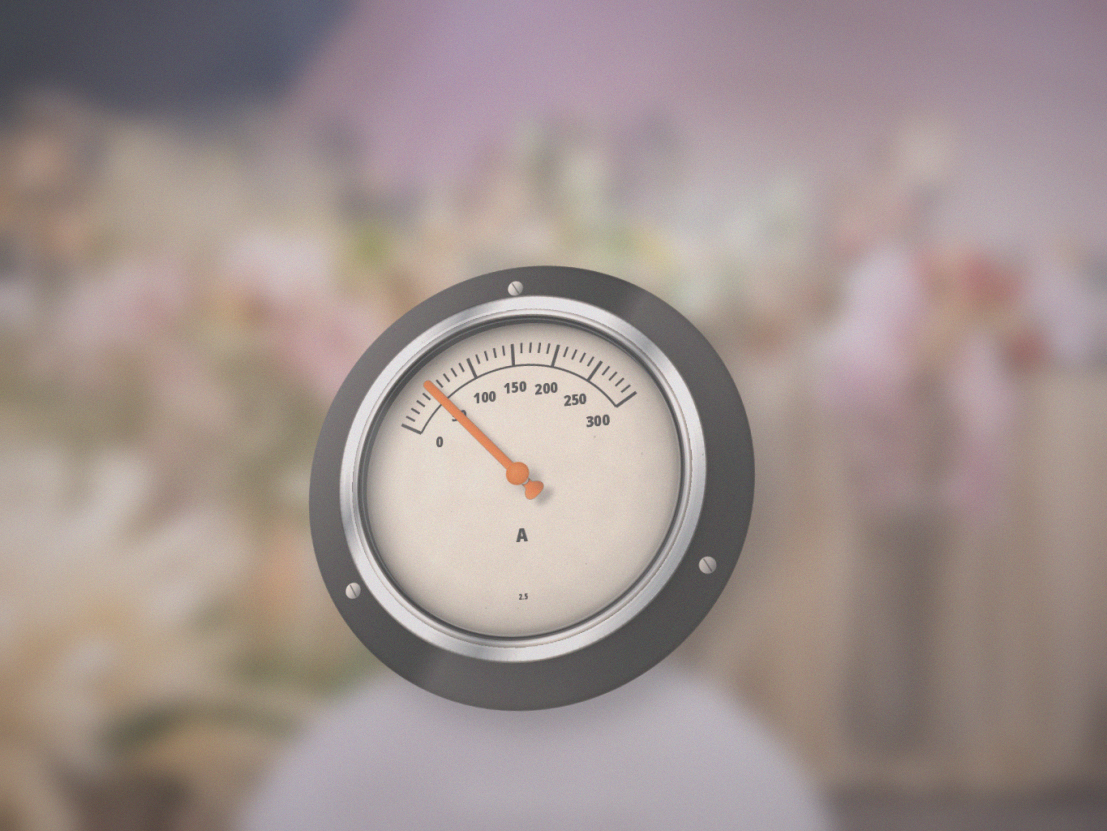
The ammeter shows 50; A
